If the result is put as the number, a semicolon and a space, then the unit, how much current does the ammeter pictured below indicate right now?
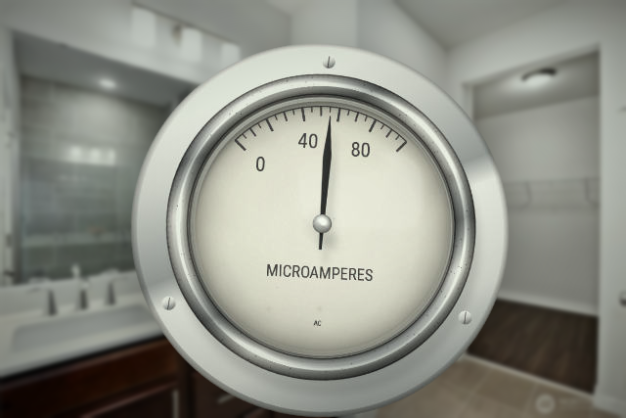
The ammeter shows 55; µA
